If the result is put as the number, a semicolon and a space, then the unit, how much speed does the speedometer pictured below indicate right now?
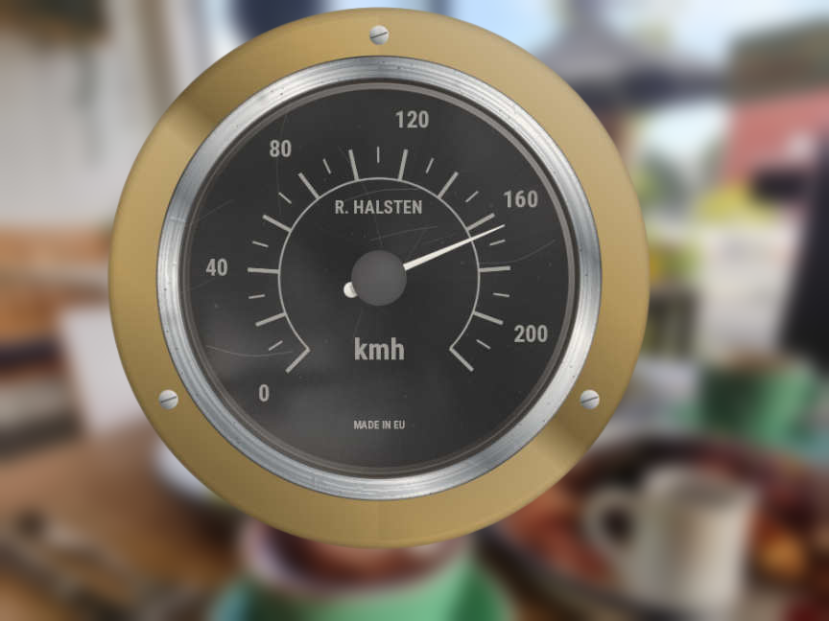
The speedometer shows 165; km/h
